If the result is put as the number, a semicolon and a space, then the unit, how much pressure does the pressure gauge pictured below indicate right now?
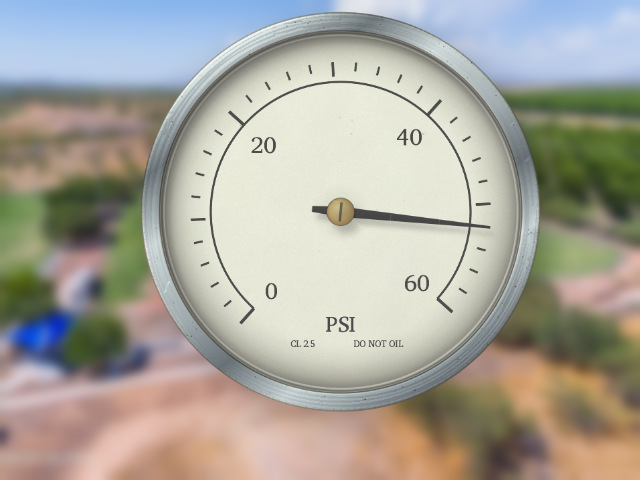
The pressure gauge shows 52; psi
